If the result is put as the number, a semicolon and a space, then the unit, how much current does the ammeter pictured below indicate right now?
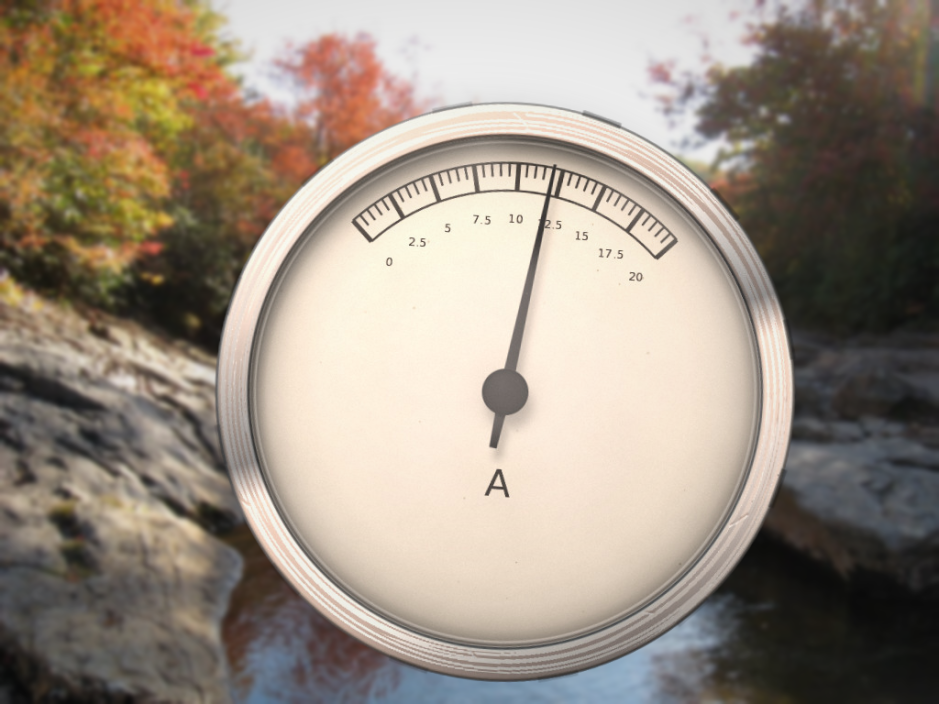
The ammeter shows 12; A
